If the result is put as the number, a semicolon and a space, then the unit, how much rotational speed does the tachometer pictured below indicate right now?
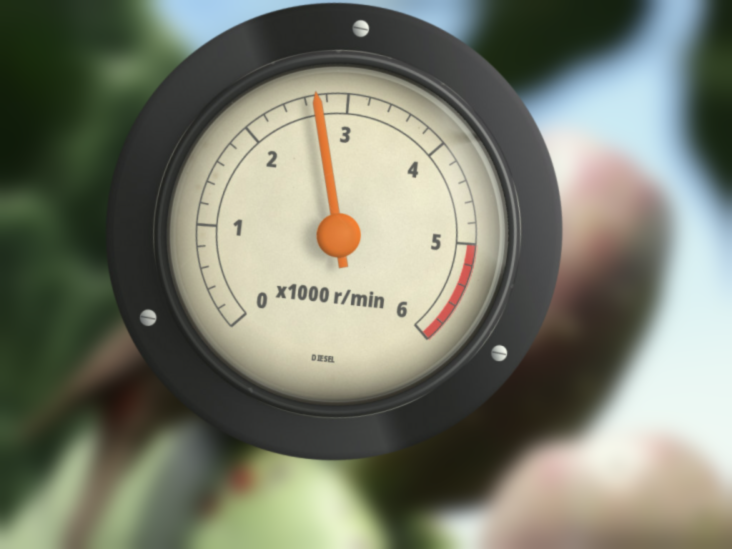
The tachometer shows 2700; rpm
